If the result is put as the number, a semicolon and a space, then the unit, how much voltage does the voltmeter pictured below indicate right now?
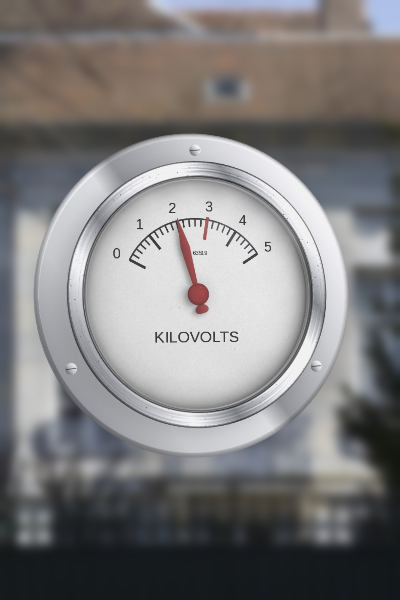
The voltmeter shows 2; kV
